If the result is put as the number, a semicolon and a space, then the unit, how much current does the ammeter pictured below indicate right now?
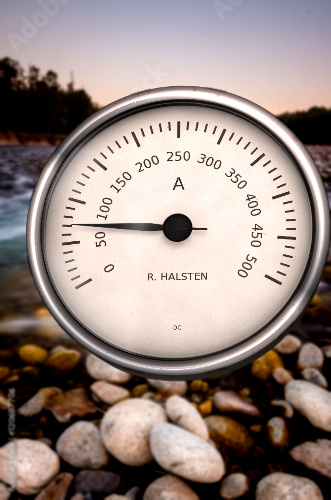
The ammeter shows 70; A
